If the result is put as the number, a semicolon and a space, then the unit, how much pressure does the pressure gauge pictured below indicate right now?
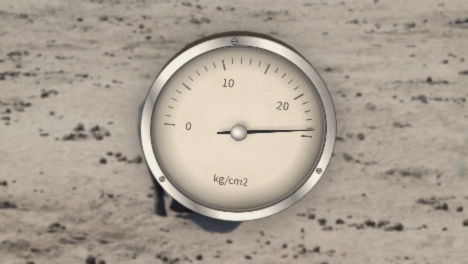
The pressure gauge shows 24; kg/cm²
